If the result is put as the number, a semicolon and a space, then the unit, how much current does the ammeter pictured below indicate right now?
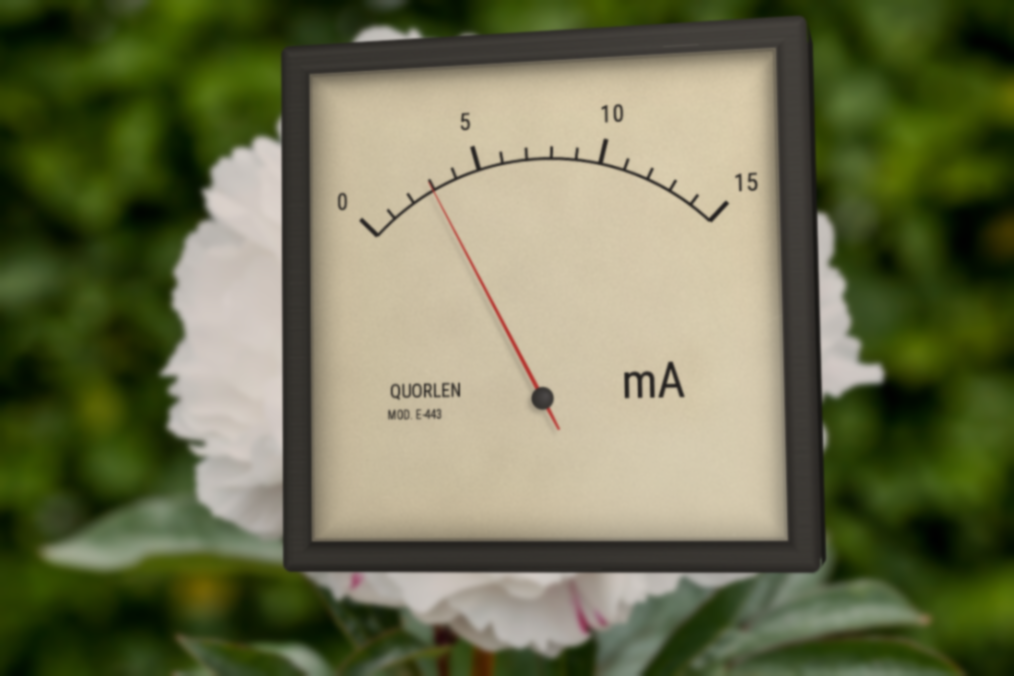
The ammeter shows 3; mA
